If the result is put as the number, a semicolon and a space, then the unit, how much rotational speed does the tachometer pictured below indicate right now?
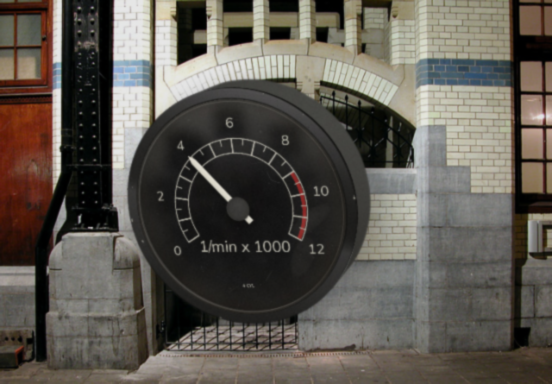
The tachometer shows 4000; rpm
